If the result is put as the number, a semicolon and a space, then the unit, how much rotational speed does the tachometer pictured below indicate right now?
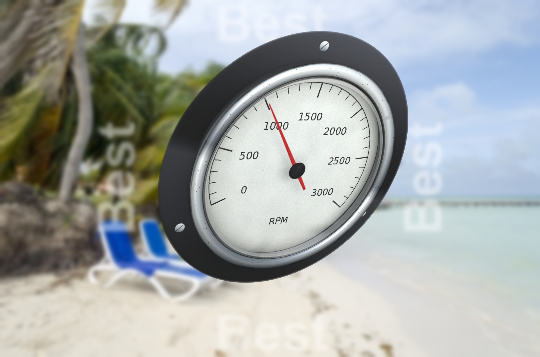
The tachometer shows 1000; rpm
